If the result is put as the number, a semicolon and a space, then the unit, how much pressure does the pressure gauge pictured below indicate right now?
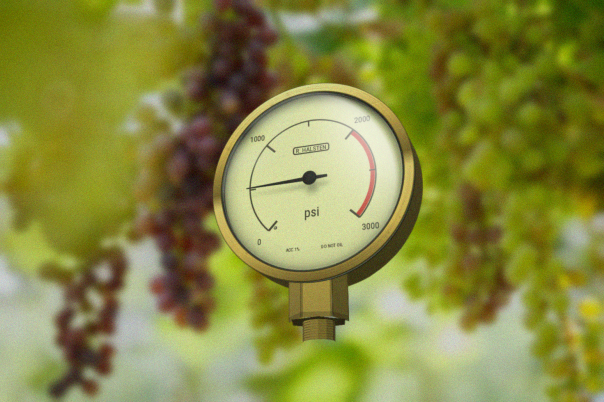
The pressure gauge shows 500; psi
